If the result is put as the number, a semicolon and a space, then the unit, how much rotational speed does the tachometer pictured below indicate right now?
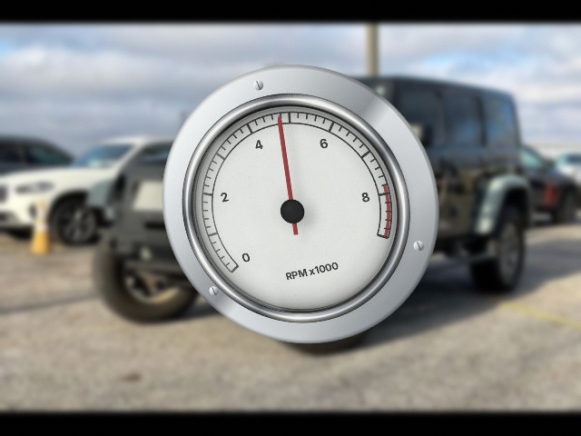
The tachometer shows 4800; rpm
